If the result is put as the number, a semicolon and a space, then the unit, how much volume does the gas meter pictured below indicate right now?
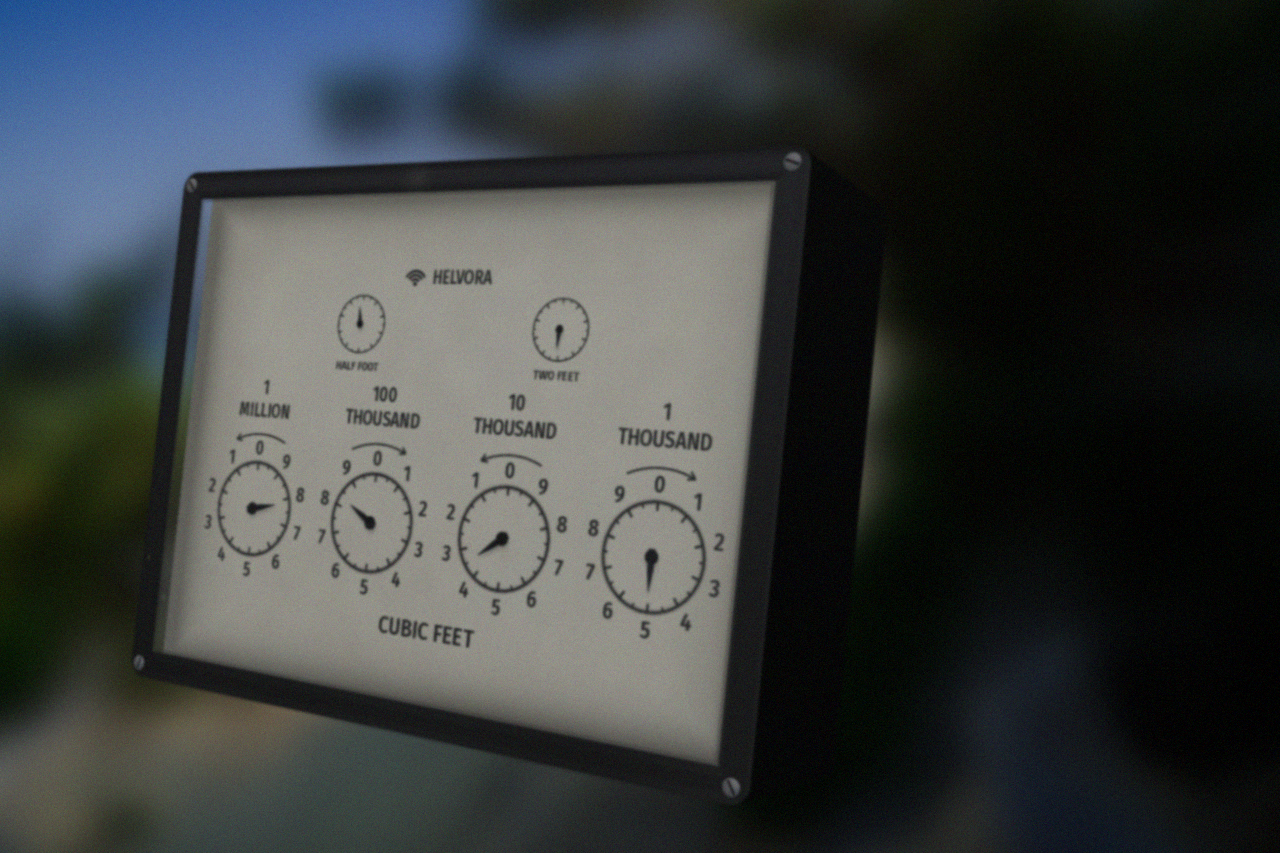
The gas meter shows 783500; ft³
